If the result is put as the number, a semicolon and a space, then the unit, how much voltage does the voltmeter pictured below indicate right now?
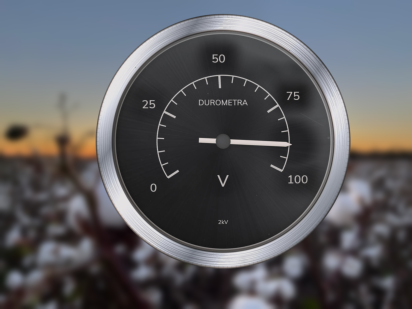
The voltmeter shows 90; V
